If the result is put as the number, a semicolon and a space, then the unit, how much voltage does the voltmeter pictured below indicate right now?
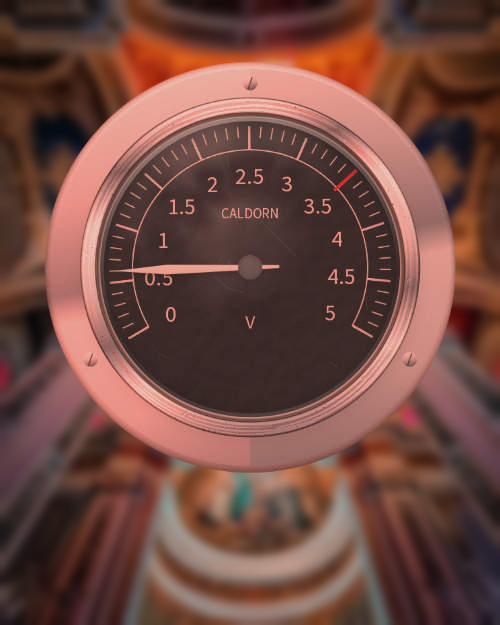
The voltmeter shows 0.6; V
